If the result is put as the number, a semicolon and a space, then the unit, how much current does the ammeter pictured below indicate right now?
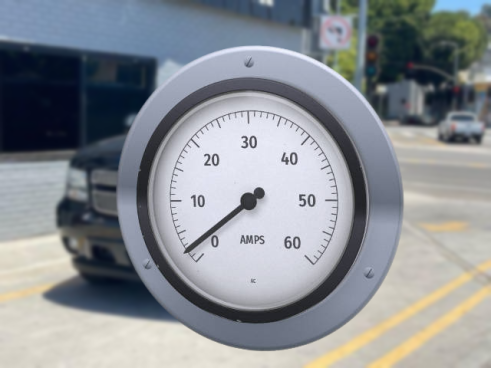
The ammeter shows 2; A
